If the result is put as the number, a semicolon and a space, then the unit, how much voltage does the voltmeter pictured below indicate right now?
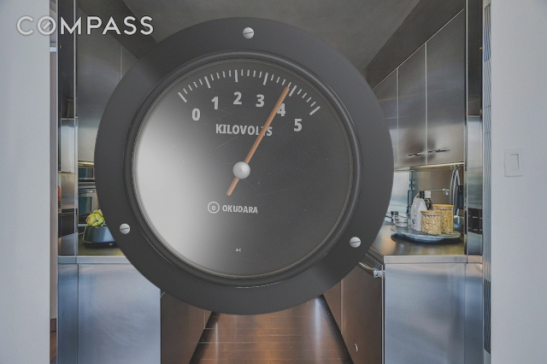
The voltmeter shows 3.8; kV
